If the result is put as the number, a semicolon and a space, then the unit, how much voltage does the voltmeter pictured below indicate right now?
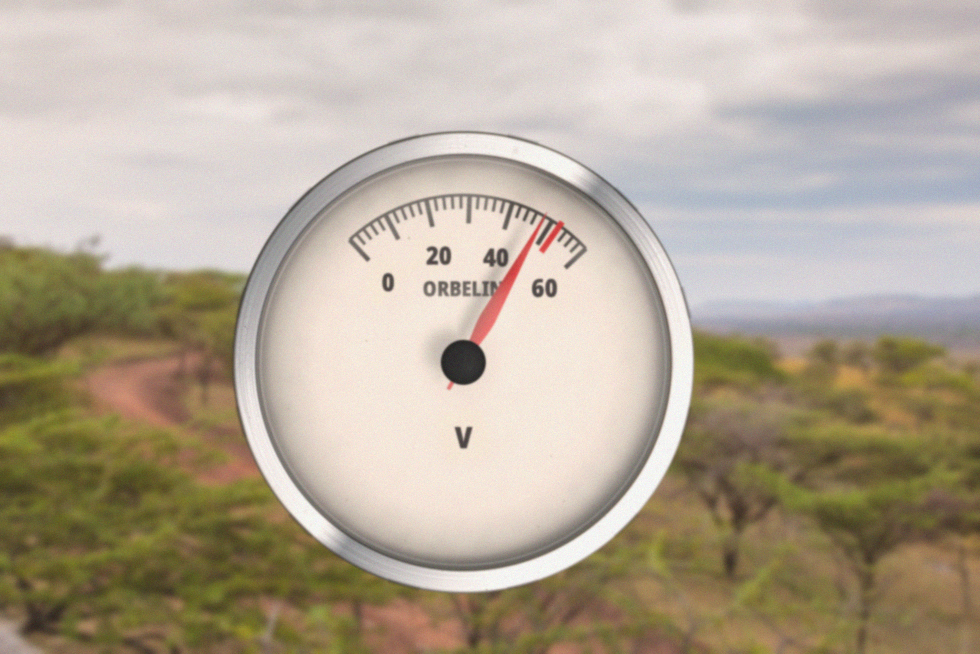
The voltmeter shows 48; V
